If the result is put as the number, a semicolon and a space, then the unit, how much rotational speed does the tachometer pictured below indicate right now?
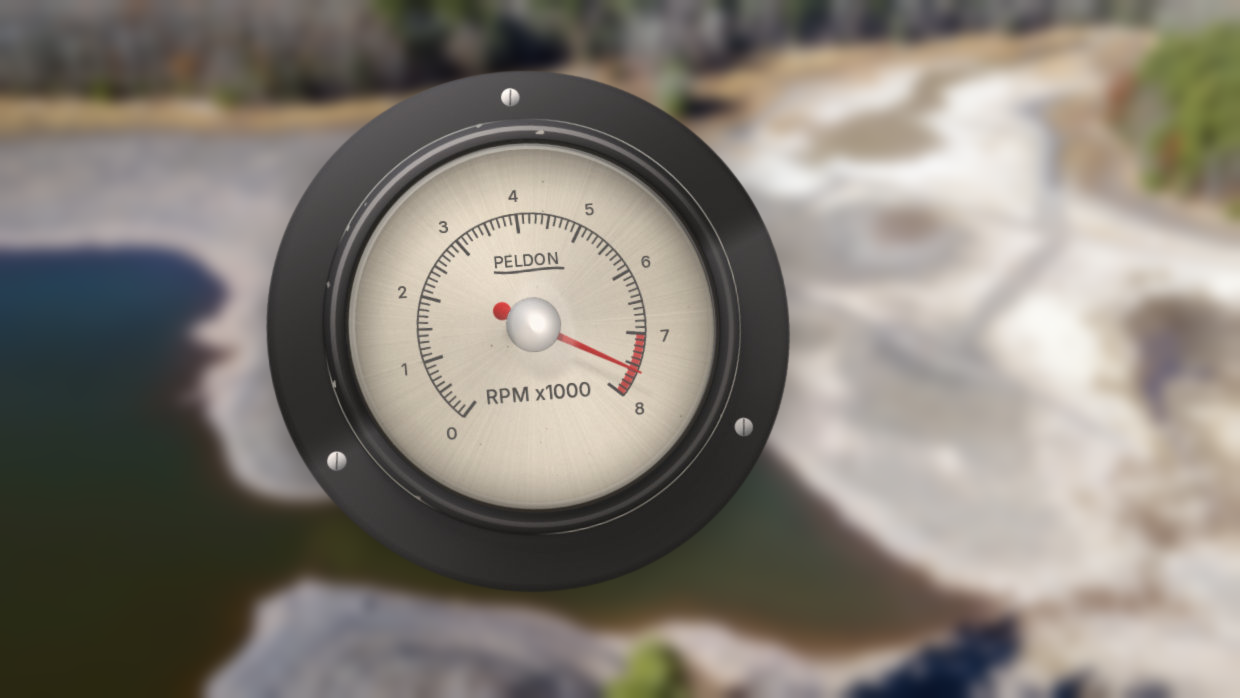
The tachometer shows 7600; rpm
